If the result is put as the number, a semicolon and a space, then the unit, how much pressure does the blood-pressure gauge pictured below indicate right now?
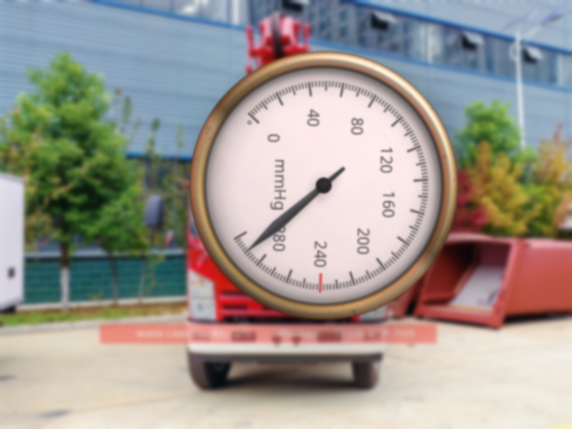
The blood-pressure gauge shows 290; mmHg
